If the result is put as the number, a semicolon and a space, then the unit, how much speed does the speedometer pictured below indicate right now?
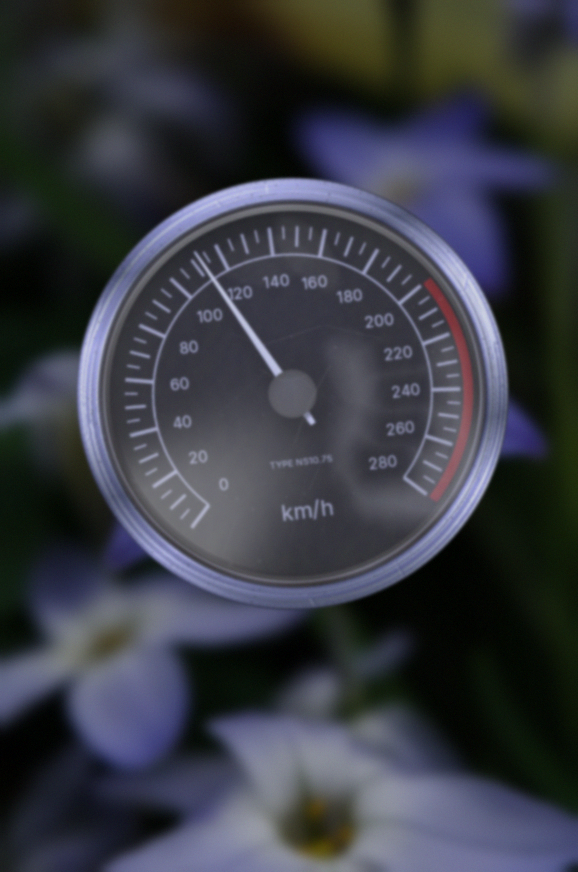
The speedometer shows 112.5; km/h
